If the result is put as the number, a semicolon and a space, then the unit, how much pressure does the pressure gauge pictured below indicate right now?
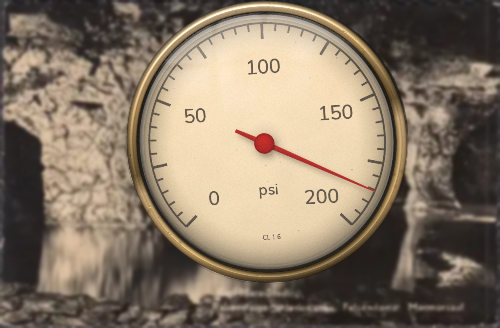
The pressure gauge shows 185; psi
